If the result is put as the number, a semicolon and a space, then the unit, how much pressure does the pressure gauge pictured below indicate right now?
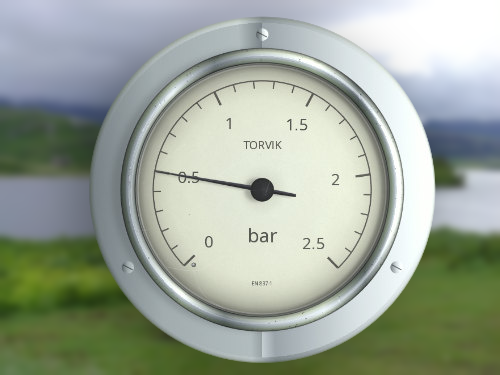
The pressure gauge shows 0.5; bar
